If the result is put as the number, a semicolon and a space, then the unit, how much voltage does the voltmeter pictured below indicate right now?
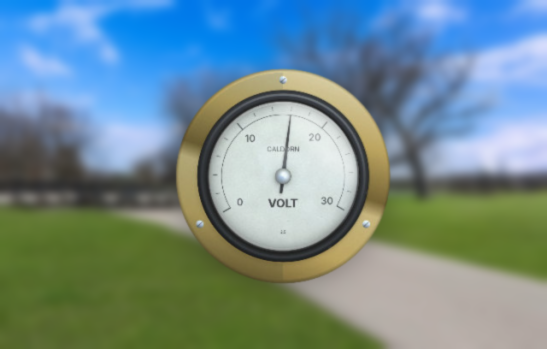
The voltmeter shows 16; V
